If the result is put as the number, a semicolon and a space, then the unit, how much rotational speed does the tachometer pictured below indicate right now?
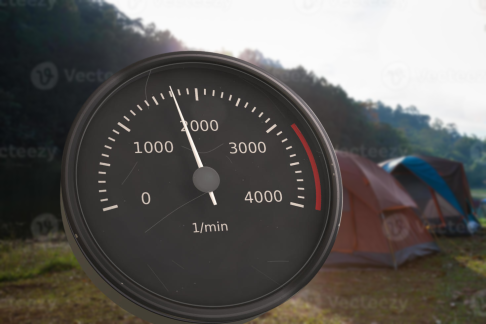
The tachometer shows 1700; rpm
